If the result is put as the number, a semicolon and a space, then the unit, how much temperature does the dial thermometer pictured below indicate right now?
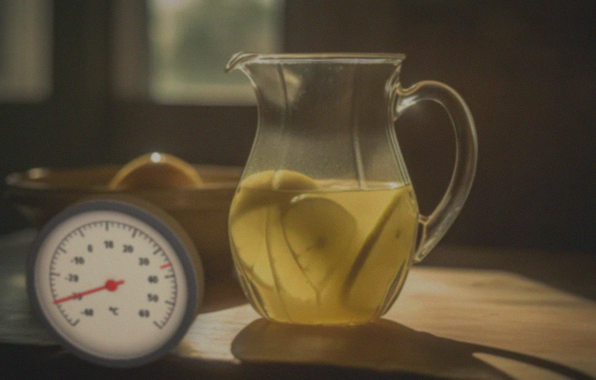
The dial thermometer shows -30; °C
